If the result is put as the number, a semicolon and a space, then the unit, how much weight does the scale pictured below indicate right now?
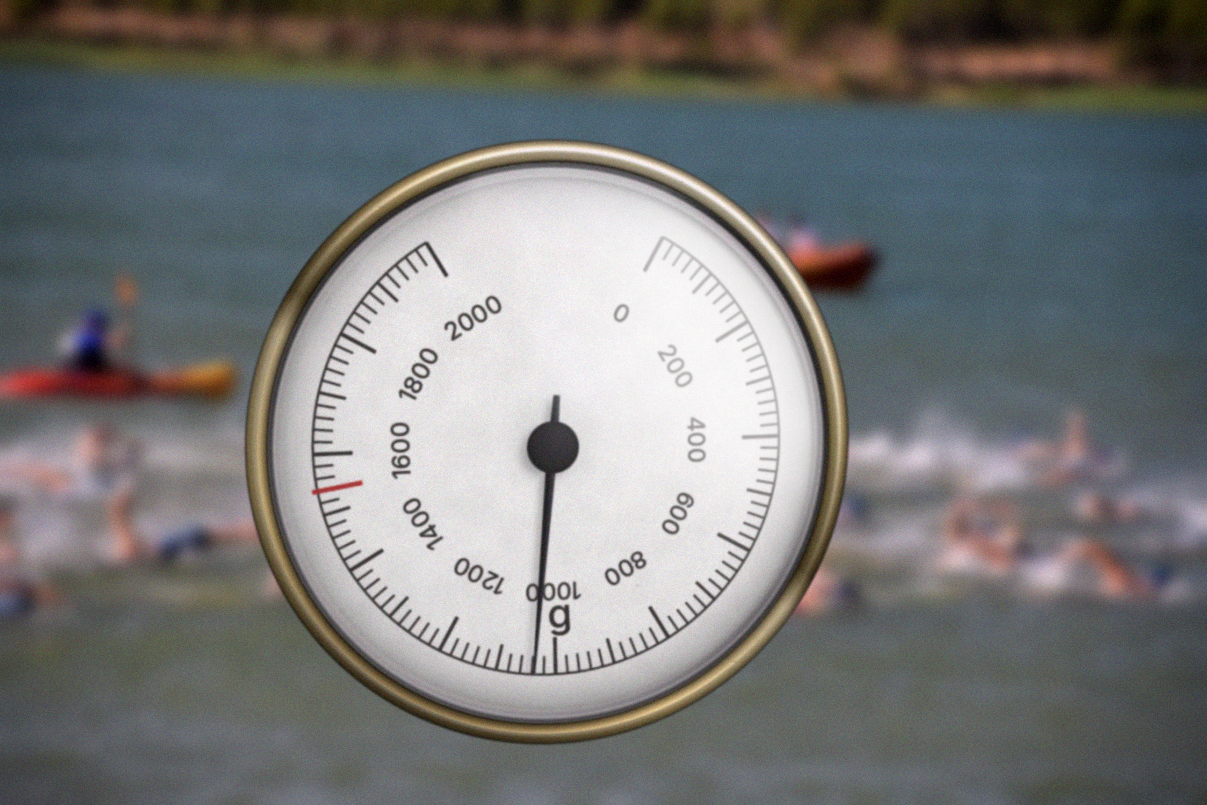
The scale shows 1040; g
